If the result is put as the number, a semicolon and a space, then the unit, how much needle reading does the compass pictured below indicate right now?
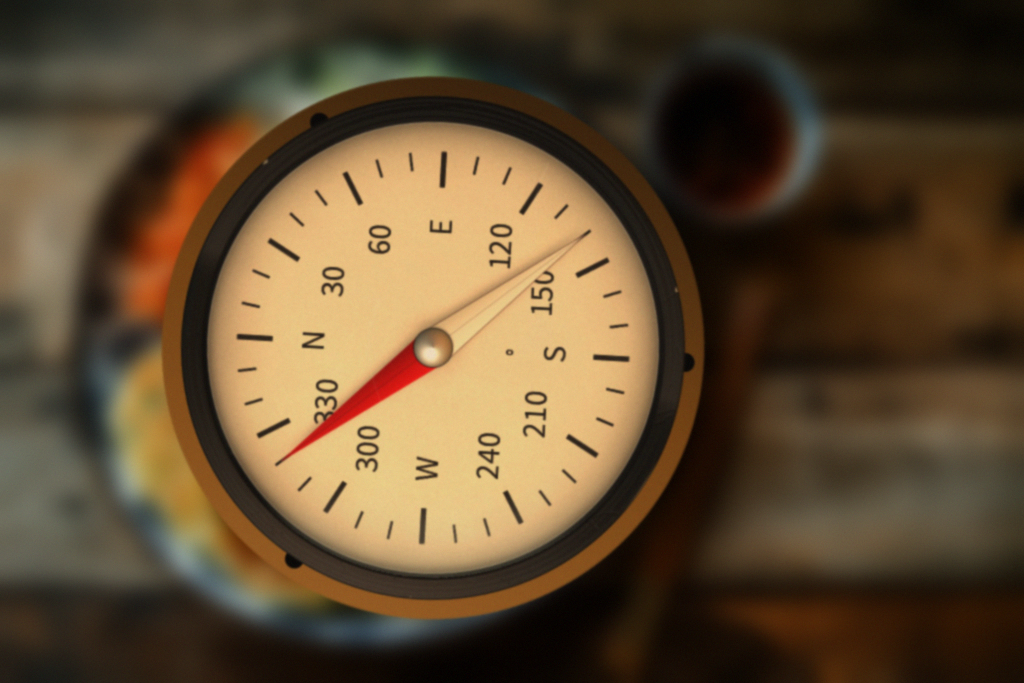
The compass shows 320; °
